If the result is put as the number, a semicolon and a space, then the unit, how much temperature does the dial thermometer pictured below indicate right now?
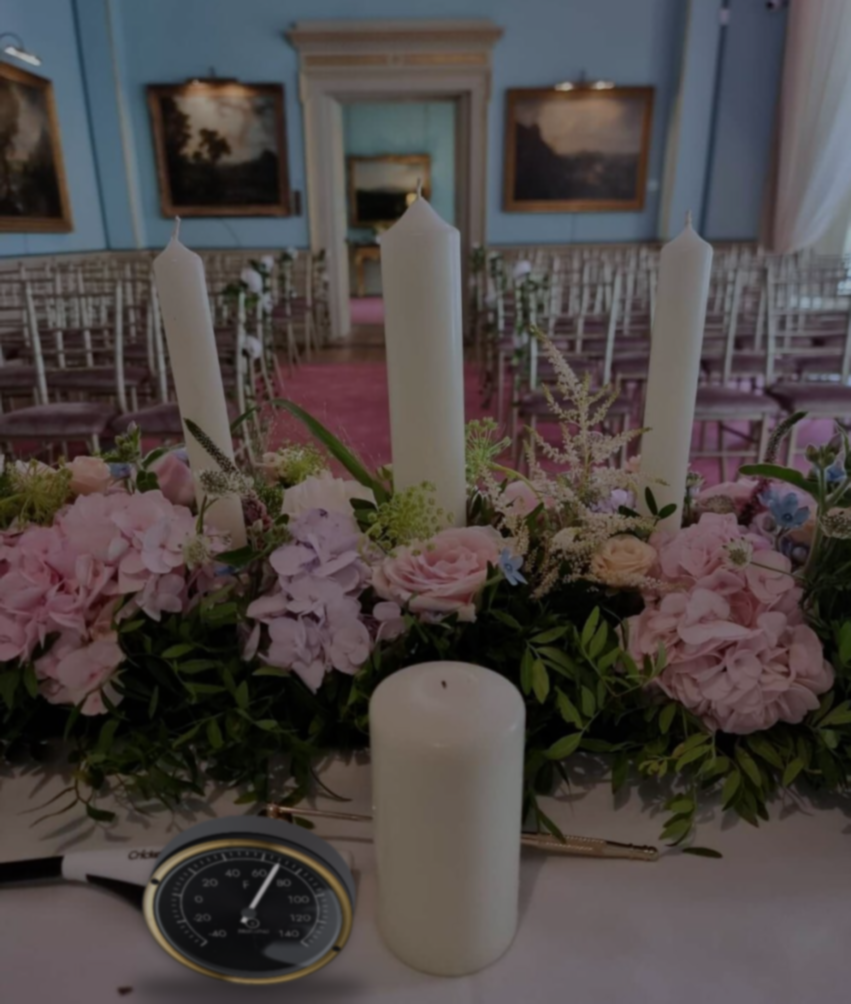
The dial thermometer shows 68; °F
